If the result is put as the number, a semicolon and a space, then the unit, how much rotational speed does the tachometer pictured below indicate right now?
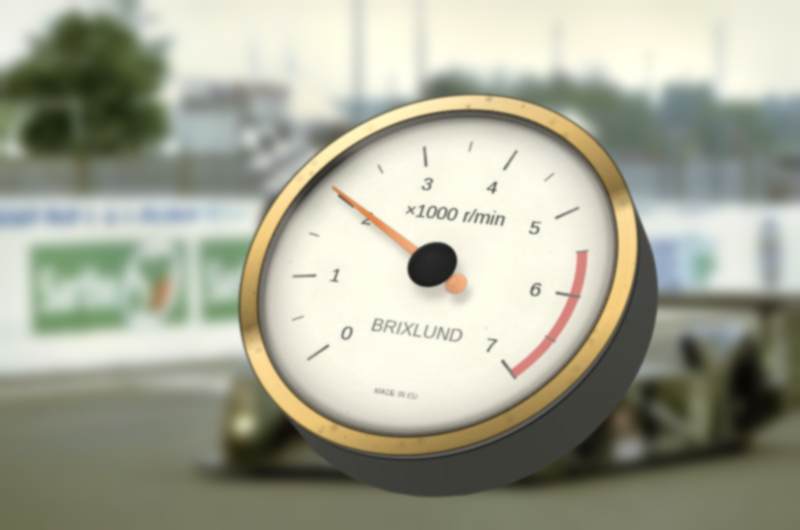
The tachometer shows 2000; rpm
